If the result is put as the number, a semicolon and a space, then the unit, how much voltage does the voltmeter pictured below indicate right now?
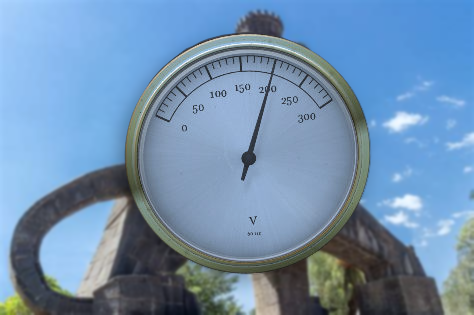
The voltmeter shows 200; V
